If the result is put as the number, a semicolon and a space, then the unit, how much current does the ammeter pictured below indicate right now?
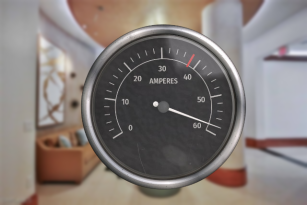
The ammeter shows 58; A
